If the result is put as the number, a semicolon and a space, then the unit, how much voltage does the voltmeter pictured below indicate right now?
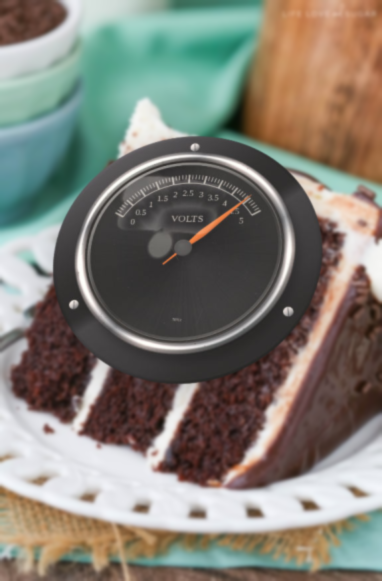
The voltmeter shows 4.5; V
